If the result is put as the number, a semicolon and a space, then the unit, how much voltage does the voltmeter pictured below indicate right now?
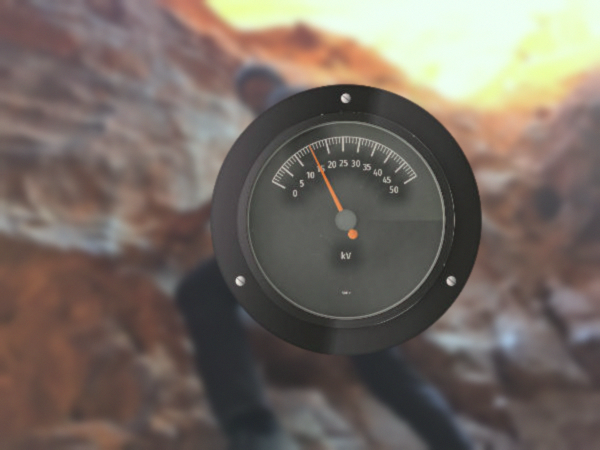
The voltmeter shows 15; kV
